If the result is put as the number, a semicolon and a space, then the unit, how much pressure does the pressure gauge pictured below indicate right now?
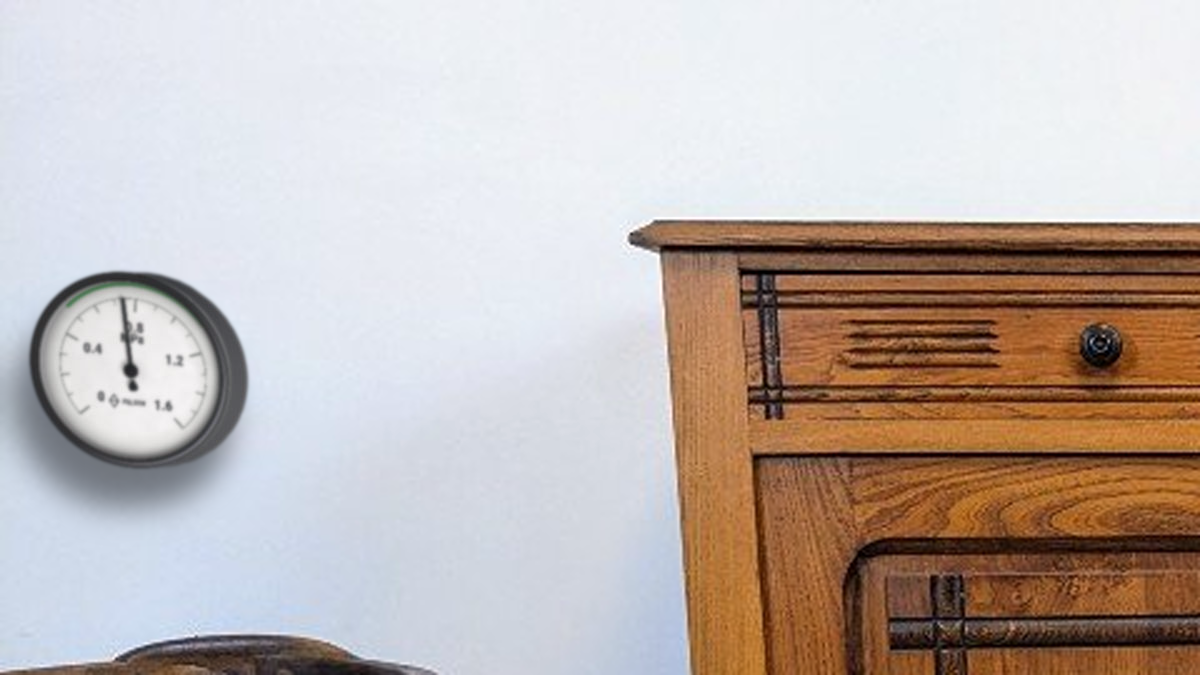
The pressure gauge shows 0.75; MPa
